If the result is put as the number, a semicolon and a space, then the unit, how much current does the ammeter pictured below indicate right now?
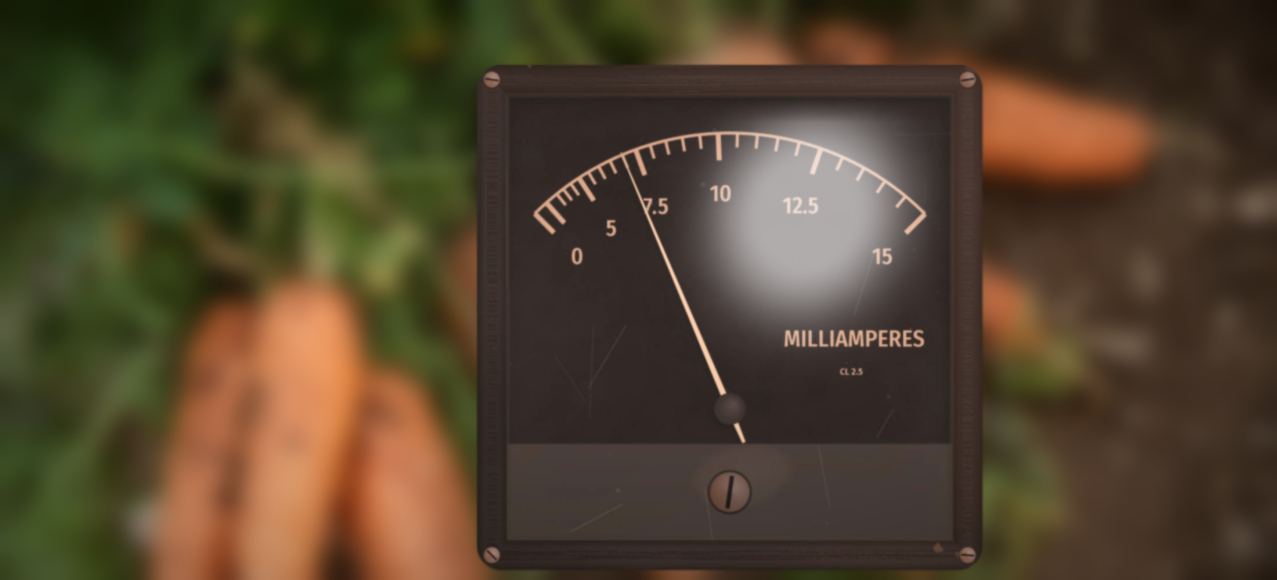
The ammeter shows 7; mA
